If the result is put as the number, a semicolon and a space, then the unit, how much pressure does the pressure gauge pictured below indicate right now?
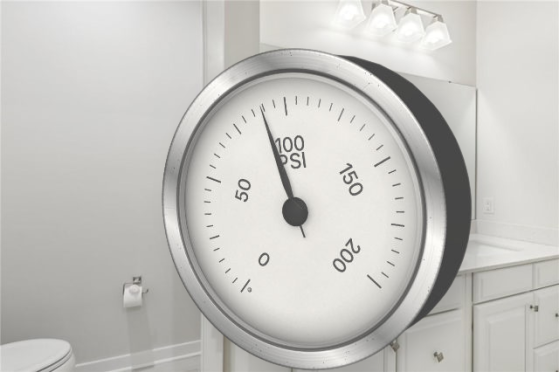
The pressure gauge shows 90; psi
